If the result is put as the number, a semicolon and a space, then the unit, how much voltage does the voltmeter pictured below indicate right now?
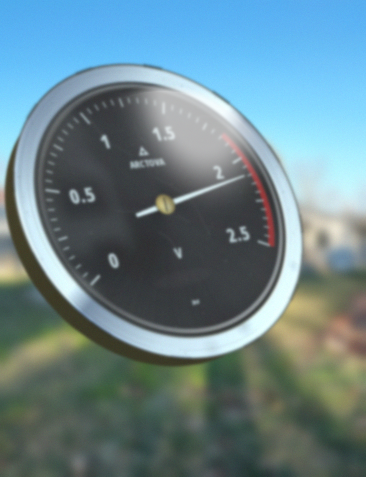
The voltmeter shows 2.1; V
